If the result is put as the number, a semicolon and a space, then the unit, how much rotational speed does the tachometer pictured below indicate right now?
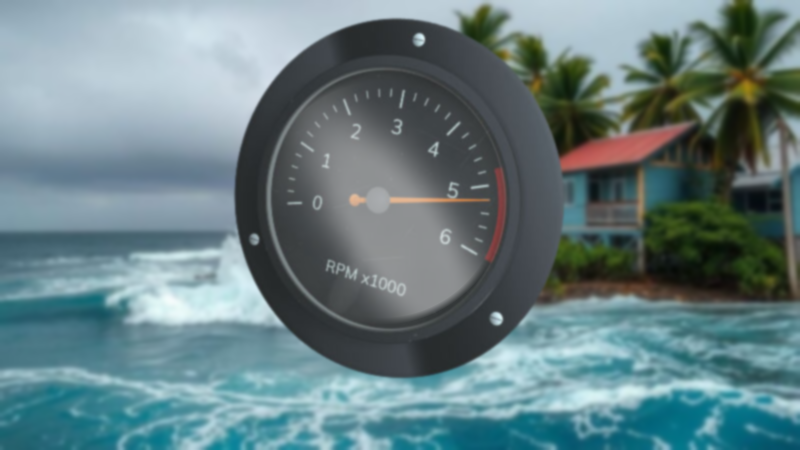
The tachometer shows 5200; rpm
